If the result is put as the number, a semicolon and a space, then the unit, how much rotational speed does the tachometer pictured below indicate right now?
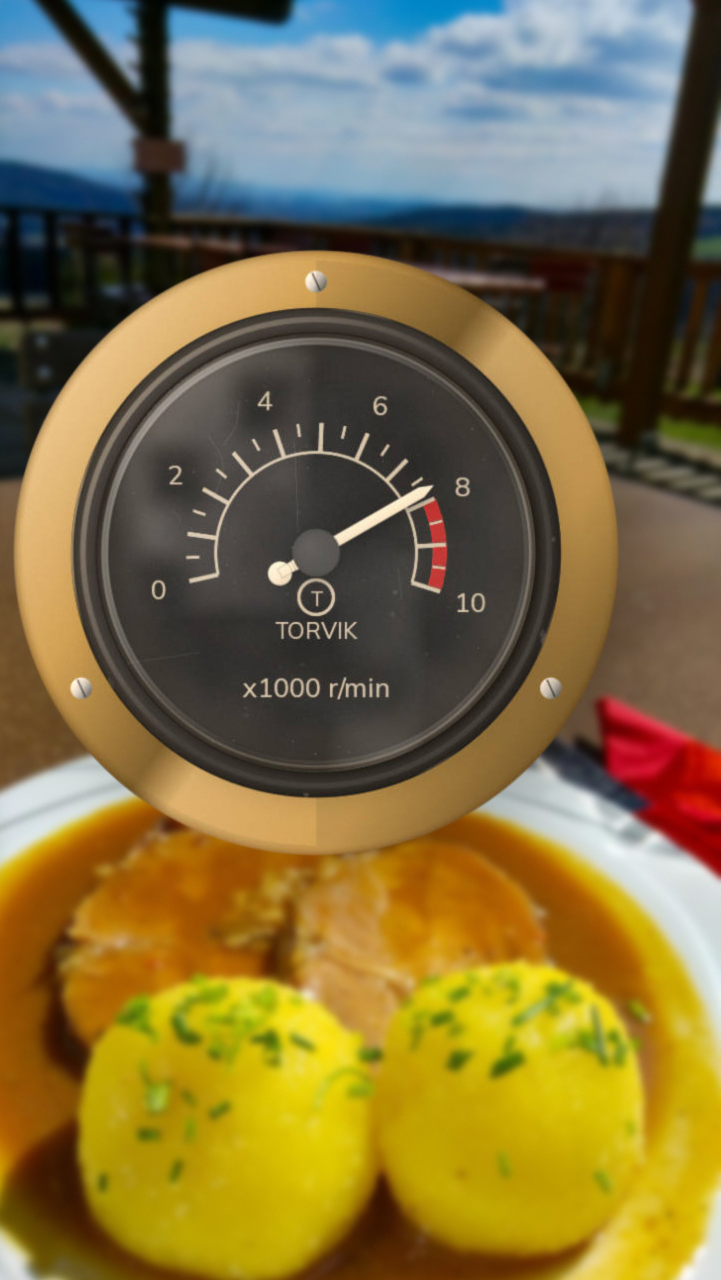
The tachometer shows 7750; rpm
